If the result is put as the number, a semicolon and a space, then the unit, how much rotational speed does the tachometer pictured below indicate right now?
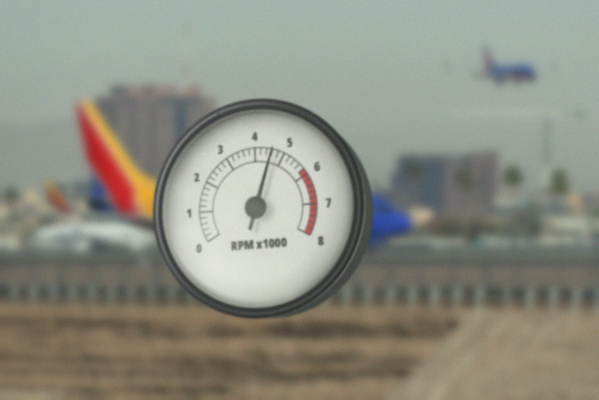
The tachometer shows 4600; rpm
